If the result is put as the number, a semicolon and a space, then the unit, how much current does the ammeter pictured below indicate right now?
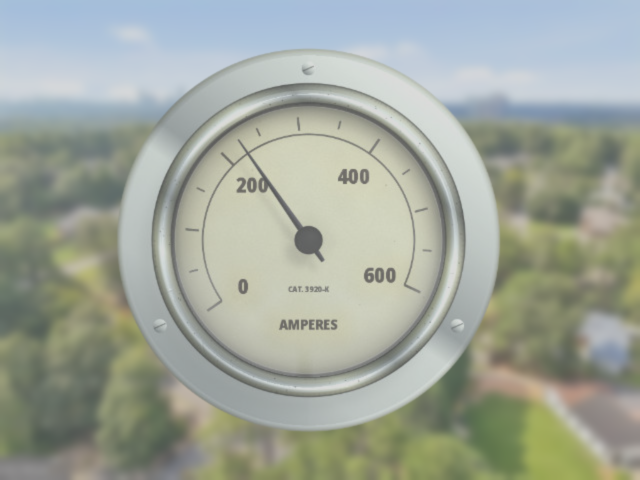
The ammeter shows 225; A
